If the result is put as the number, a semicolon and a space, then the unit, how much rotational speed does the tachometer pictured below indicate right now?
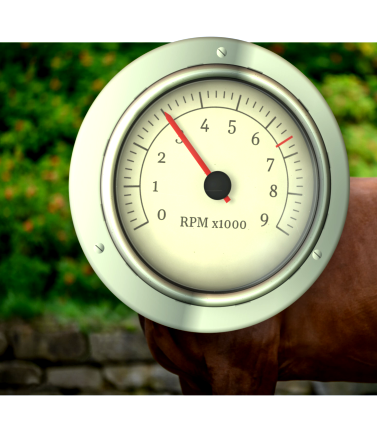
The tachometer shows 3000; rpm
